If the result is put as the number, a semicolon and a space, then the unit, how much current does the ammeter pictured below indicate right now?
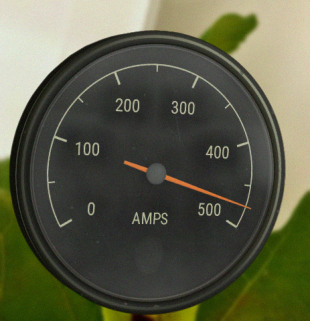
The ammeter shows 475; A
